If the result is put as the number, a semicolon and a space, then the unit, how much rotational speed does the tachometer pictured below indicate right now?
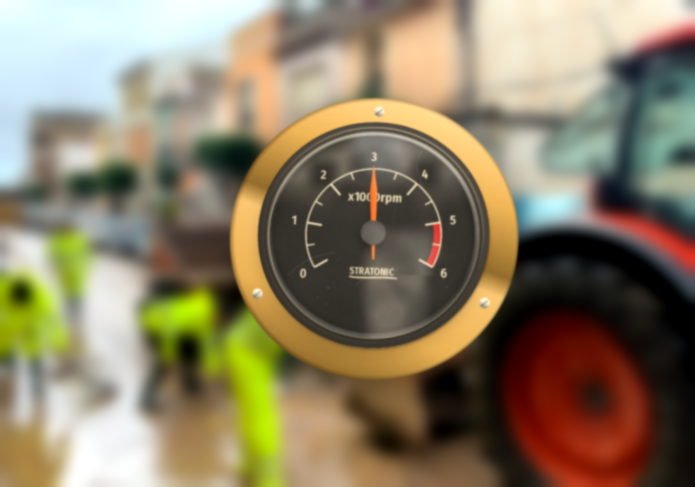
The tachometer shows 3000; rpm
